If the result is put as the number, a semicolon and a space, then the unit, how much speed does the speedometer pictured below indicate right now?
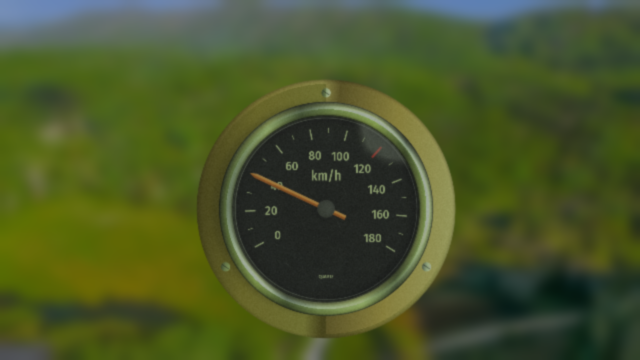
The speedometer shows 40; km/h
